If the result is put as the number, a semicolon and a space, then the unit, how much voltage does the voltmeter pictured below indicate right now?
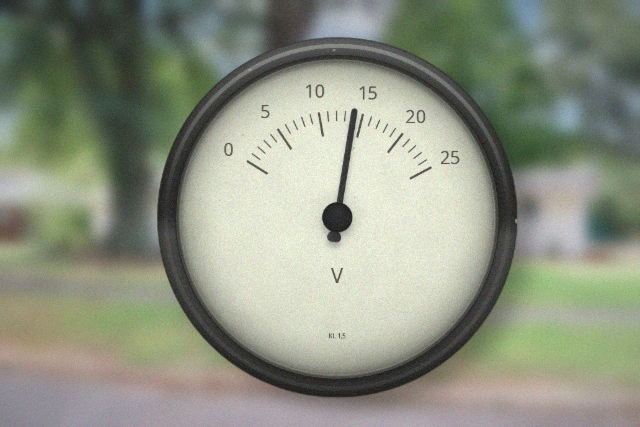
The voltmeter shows 14; V
